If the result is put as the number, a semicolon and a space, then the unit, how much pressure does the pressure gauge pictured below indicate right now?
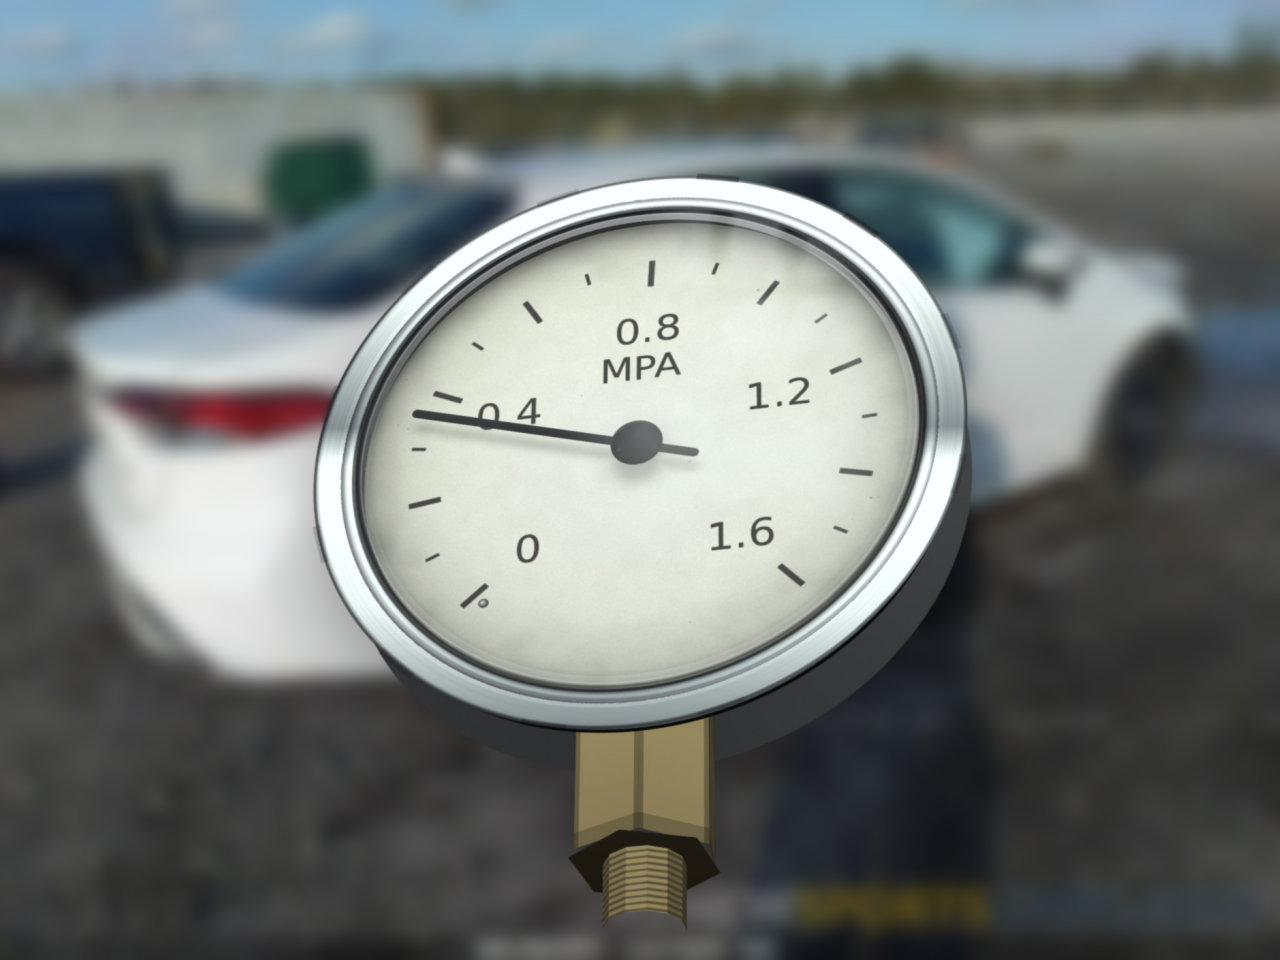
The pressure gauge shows 0.35; MPa
